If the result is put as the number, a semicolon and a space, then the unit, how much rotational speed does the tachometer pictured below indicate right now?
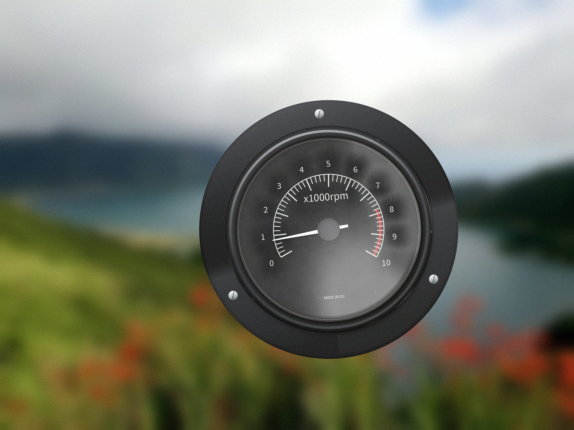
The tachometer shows 800; rpm
